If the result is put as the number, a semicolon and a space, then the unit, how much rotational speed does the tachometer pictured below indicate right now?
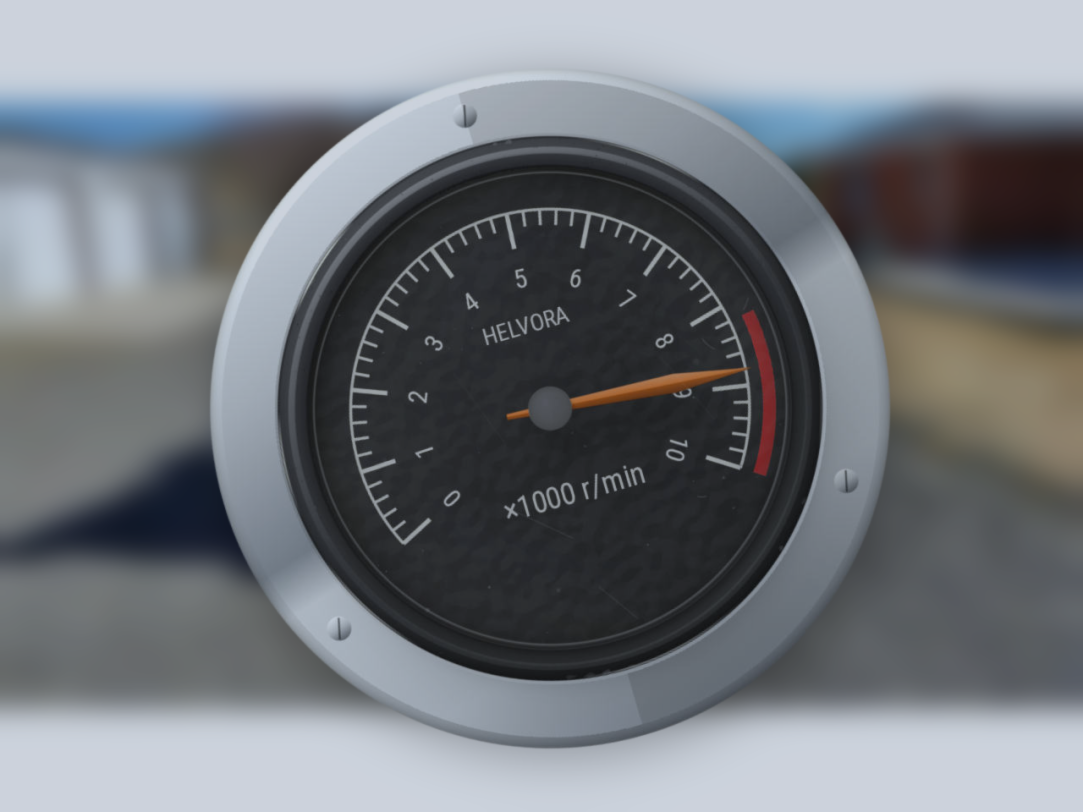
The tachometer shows 8800; rpm
